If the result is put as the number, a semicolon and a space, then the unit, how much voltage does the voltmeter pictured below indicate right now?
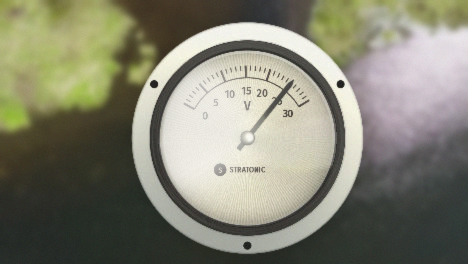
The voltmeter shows 25; V
